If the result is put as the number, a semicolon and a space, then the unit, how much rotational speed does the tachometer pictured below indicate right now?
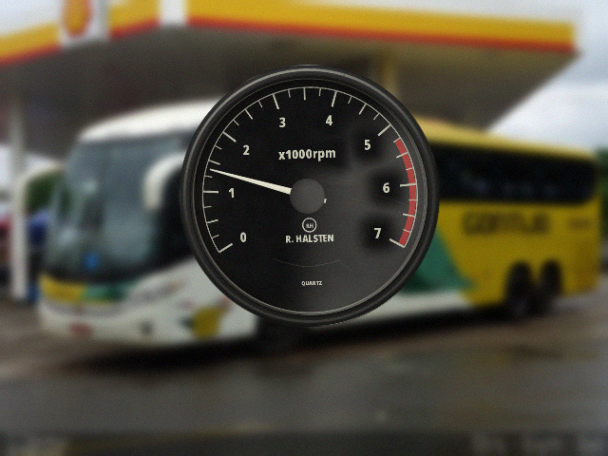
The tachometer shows 1375; rpm
